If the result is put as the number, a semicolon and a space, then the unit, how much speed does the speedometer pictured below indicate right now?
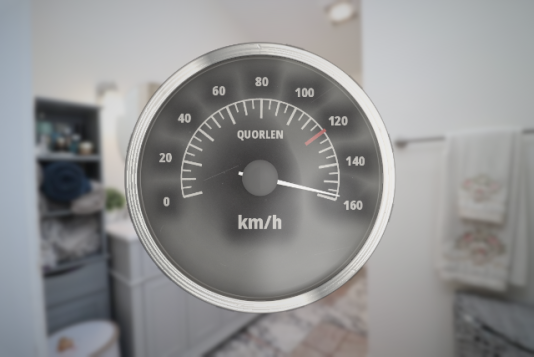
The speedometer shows 157.5; km/h
